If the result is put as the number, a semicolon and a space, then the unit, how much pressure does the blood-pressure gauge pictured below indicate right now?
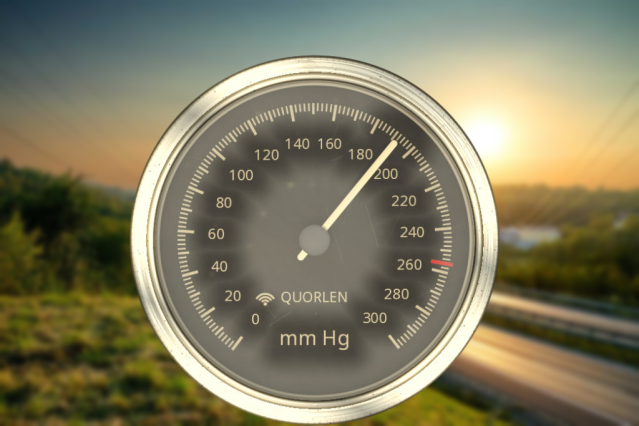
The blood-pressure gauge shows 192; mmHg
